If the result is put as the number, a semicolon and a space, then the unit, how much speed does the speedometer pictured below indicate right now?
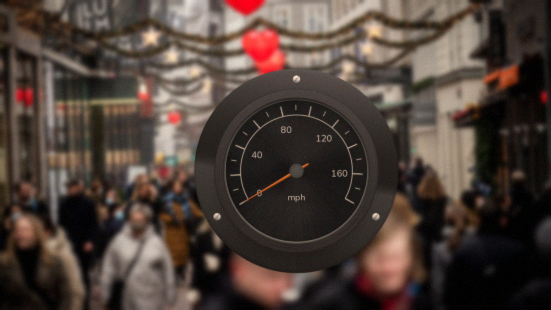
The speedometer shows 0; mph
